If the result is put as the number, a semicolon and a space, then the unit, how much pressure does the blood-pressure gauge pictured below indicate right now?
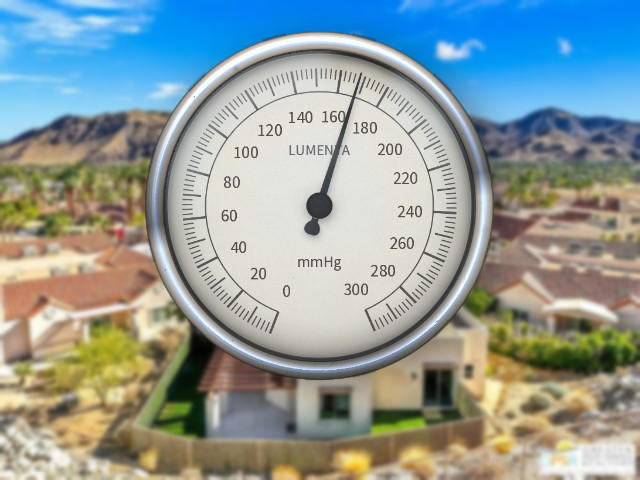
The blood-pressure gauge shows 168; mmHg
